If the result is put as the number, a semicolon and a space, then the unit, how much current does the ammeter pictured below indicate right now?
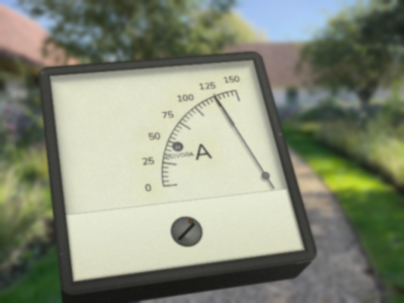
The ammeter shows 125; A
